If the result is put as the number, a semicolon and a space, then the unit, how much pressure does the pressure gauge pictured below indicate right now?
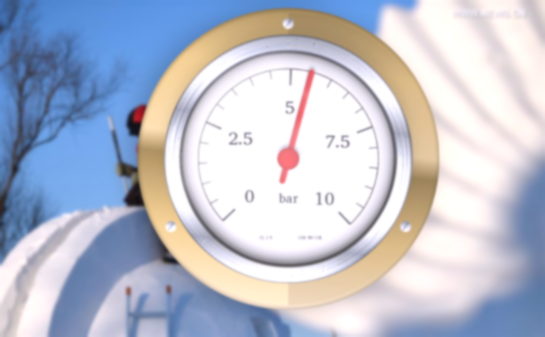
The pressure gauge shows 5.5; bar
